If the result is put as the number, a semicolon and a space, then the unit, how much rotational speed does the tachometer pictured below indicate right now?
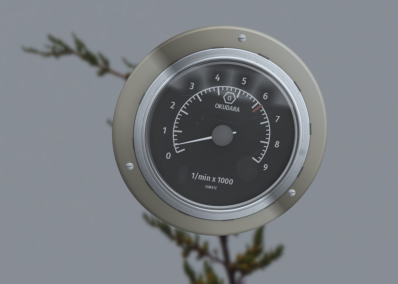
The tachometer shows 400; rpm
